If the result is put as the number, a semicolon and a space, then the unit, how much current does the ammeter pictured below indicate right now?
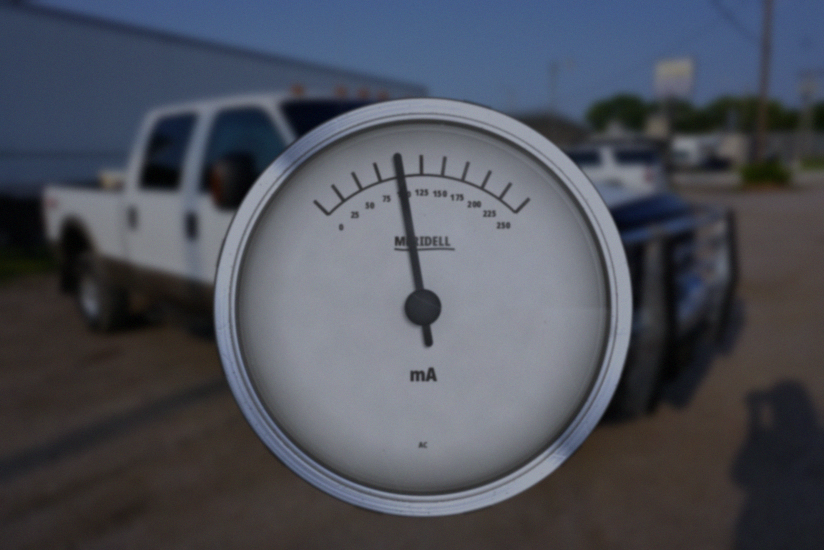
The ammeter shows 100; mA
